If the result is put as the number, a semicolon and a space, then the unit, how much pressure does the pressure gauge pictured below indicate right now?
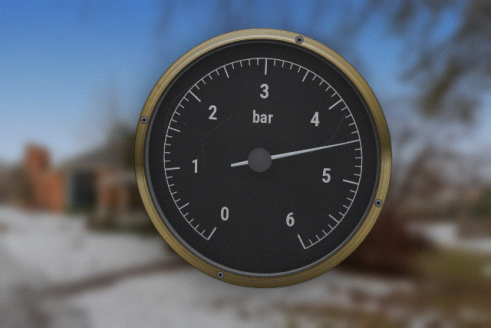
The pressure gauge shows 4.5; bar
